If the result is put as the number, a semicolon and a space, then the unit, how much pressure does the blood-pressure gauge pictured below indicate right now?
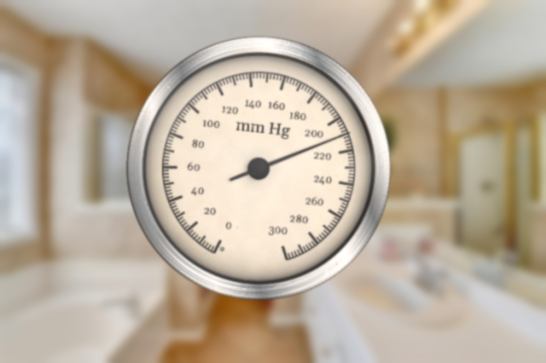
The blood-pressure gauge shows 210; mmHg
